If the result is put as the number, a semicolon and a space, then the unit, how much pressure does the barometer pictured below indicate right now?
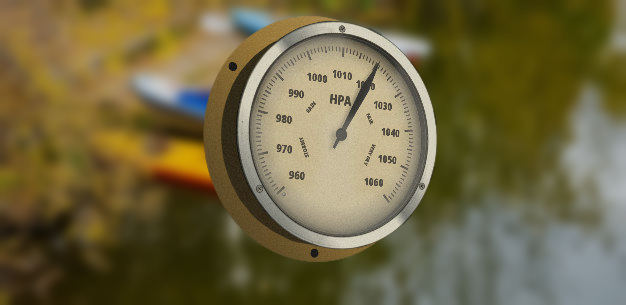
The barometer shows 1020; hPa
